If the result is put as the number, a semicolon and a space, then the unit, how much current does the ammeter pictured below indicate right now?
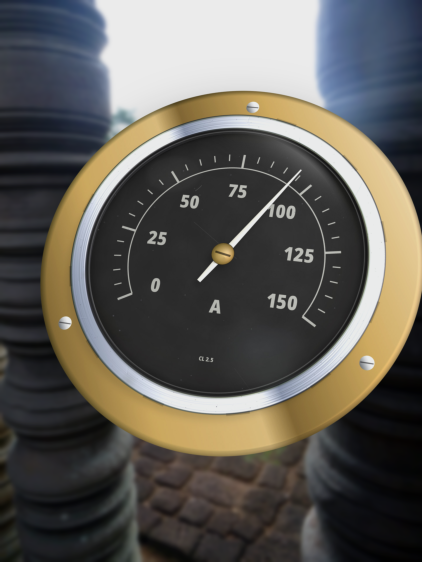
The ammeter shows 95; A
